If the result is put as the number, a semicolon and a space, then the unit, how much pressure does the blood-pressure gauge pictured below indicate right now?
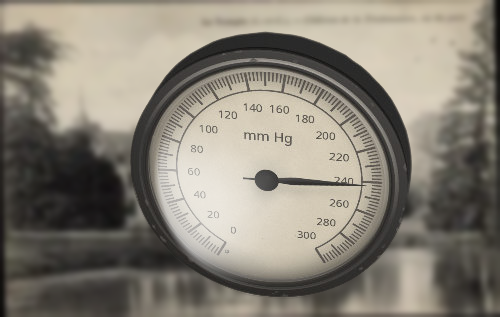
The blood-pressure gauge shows 240; mmHg
